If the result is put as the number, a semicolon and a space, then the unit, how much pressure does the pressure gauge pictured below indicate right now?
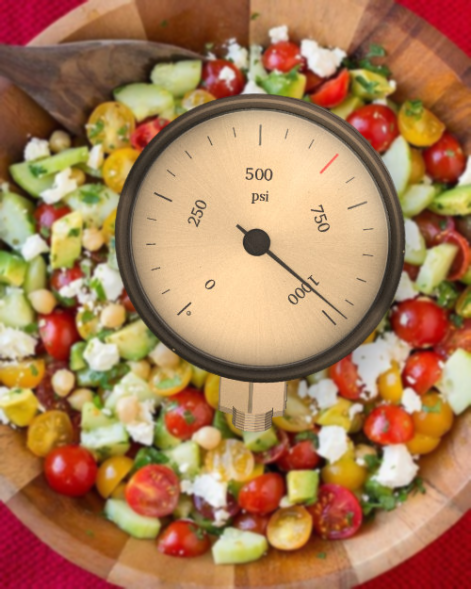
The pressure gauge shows 975; psi
